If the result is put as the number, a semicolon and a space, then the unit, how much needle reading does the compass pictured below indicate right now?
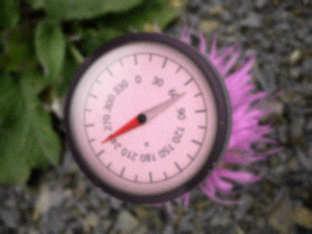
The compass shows 247.5; °
